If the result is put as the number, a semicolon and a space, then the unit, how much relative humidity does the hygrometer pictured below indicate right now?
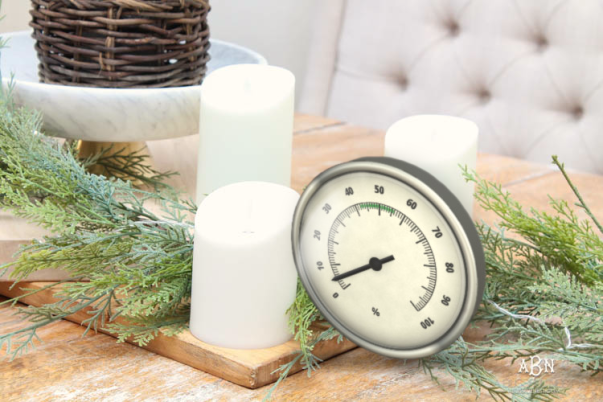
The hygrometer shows 5; %
